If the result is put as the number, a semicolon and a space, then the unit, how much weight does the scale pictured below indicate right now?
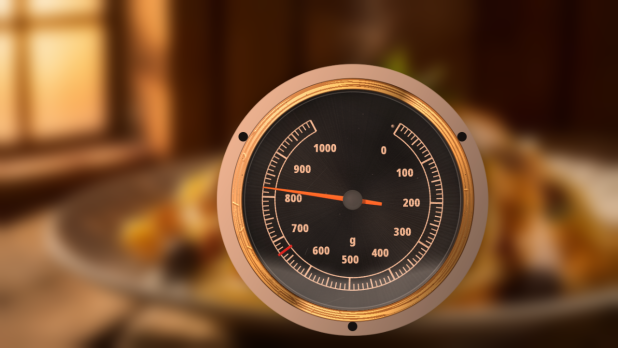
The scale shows 820; g
